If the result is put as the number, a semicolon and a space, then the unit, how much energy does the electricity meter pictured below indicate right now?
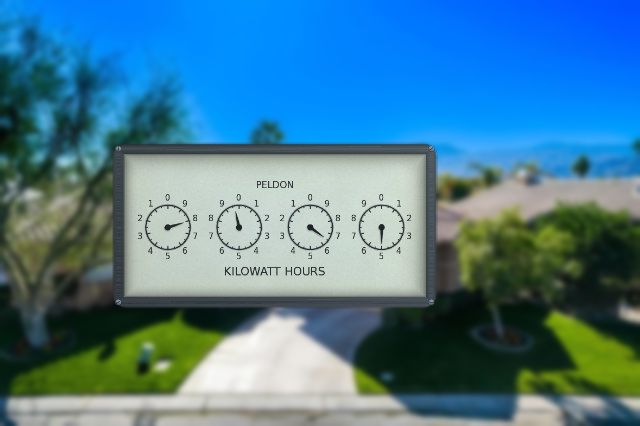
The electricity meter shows 7965; kWh
